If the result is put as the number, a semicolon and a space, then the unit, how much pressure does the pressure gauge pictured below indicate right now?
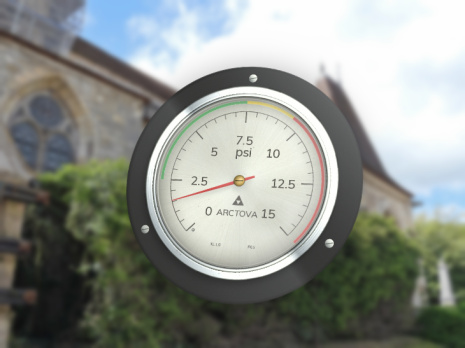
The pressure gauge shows 1.5; psi
